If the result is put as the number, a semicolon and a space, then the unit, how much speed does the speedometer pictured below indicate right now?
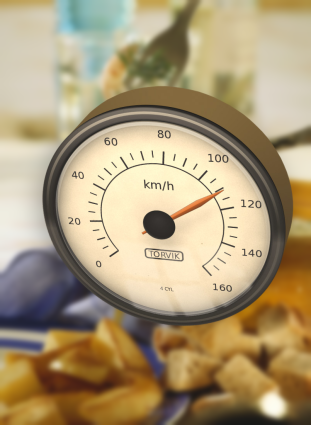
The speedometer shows 110; km/h
